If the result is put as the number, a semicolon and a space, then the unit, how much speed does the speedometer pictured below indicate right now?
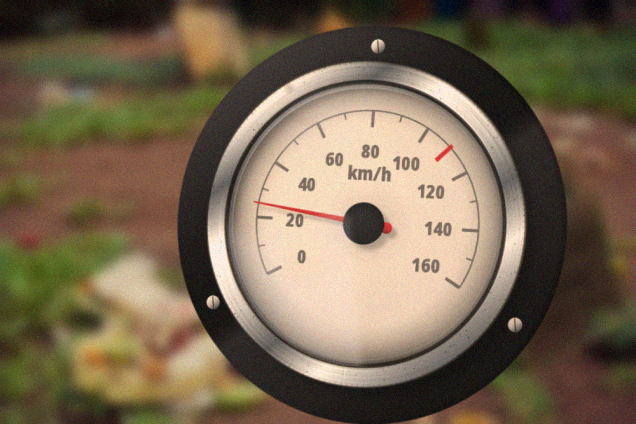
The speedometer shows 25; km/h
